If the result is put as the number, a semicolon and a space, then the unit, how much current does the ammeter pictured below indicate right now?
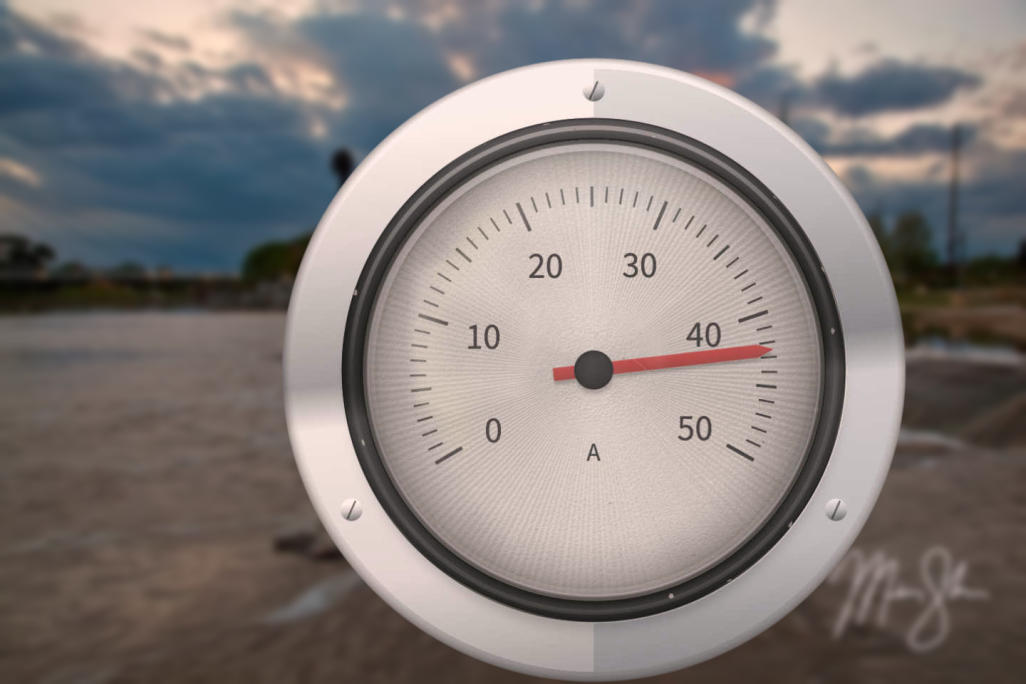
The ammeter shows 42.5; A
